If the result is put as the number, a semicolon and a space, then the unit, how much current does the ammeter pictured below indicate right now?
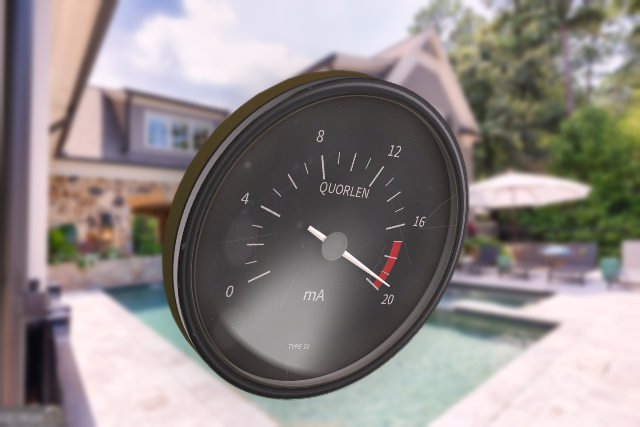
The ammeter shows 19.5; mA
